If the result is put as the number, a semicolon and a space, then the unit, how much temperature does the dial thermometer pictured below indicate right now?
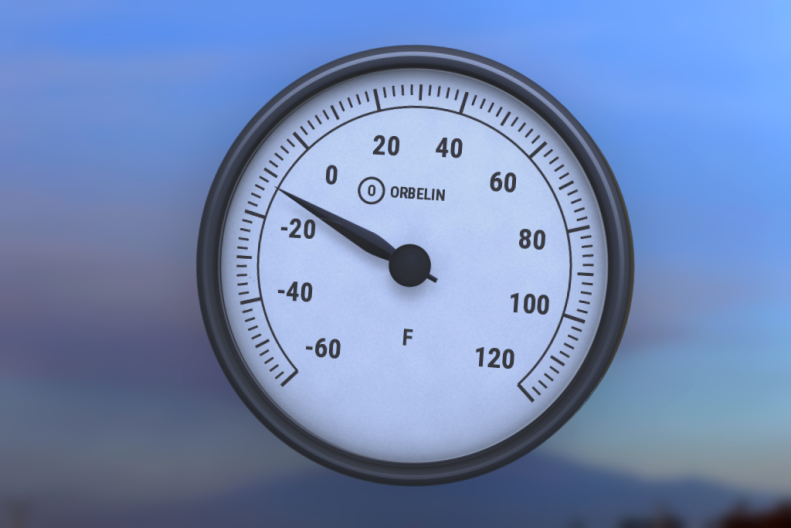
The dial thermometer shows -12; °F
